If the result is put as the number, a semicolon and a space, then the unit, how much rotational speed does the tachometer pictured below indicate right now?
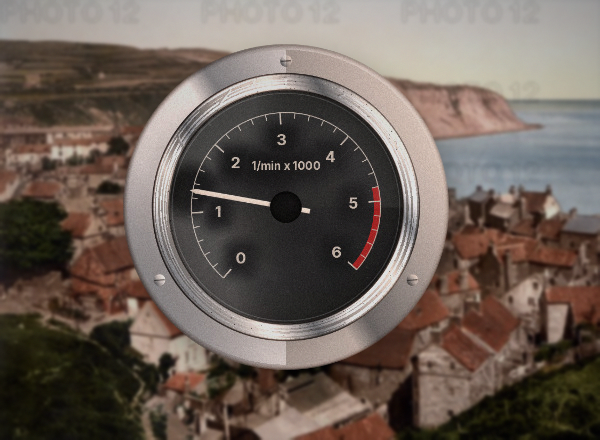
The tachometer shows 1300; rpm
